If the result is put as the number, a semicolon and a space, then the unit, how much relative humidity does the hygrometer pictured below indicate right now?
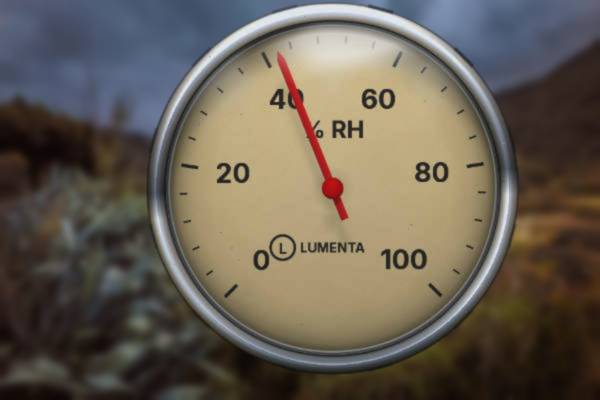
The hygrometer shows 42; %
